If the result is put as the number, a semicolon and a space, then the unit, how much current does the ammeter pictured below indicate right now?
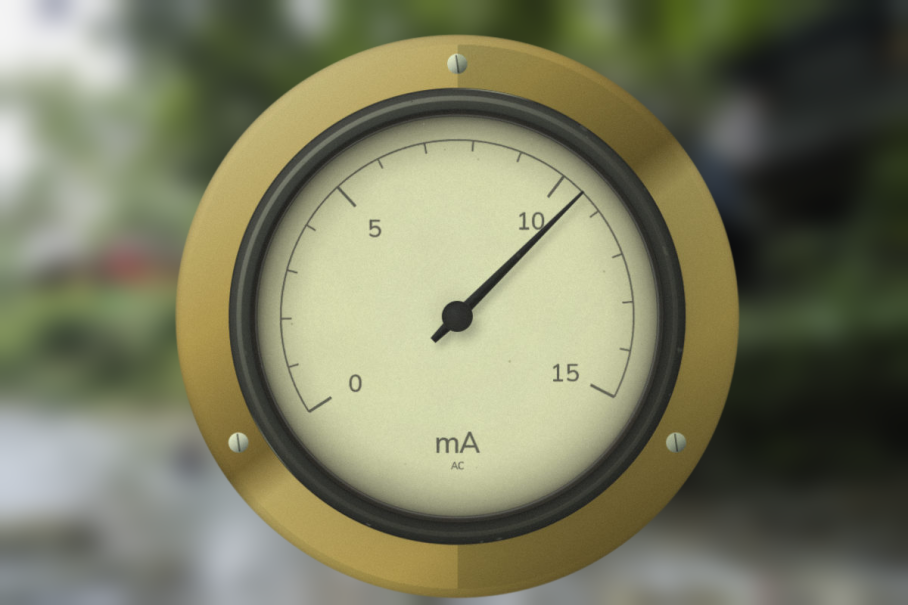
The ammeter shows 10.5; mA
